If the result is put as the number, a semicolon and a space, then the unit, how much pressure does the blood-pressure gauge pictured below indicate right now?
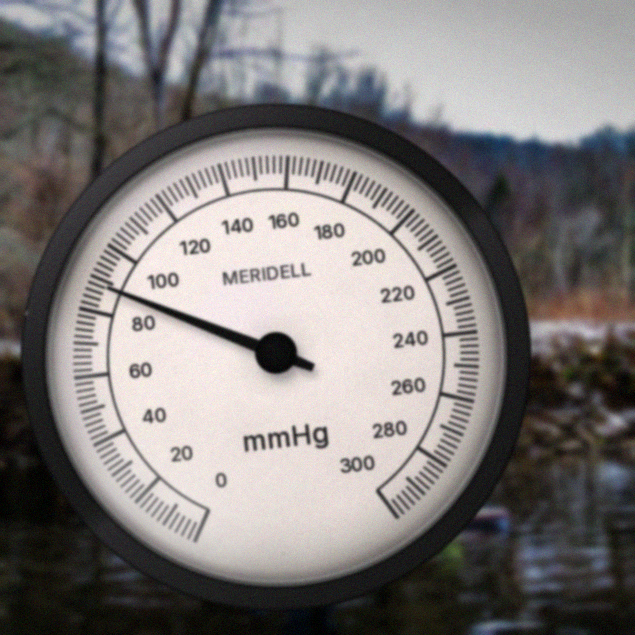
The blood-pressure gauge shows 88; mmHg
